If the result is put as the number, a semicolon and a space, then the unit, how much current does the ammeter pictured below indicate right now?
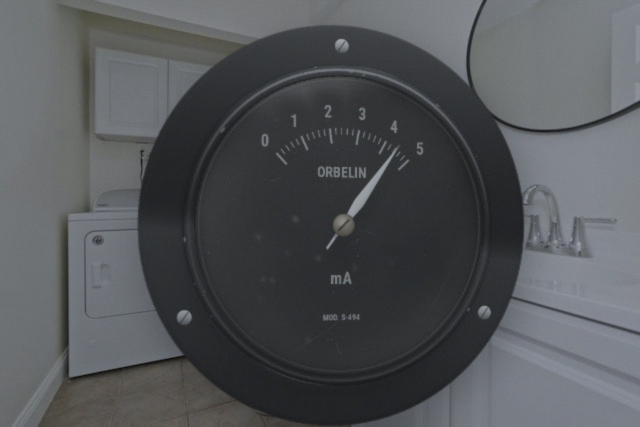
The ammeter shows 4.4; mA
